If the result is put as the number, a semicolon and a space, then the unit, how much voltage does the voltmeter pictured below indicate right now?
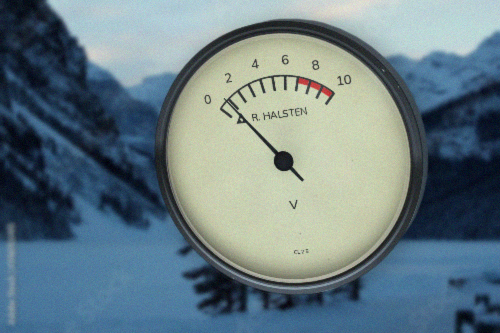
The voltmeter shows 1; V
